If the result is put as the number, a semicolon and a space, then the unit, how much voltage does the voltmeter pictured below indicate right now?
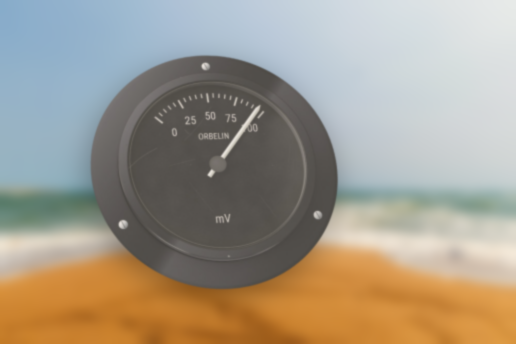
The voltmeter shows 95; mV
